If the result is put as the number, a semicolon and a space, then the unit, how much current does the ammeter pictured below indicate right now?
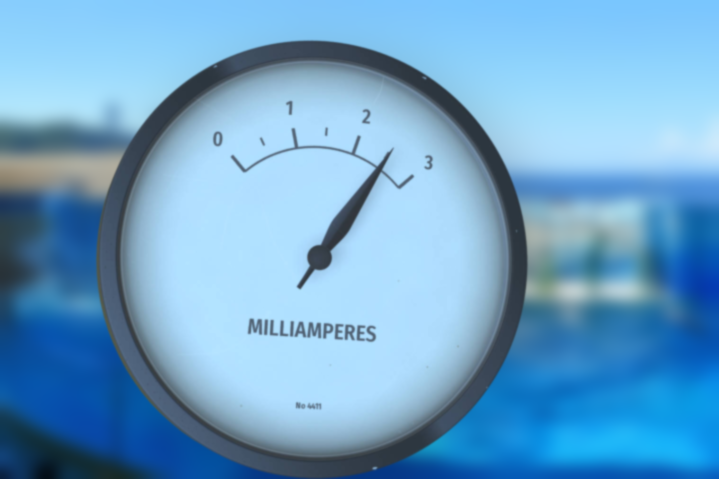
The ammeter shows 2.5; mA
